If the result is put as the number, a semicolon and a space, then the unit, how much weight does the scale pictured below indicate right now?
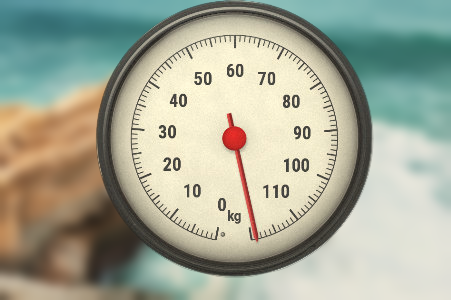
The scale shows 119; kg
